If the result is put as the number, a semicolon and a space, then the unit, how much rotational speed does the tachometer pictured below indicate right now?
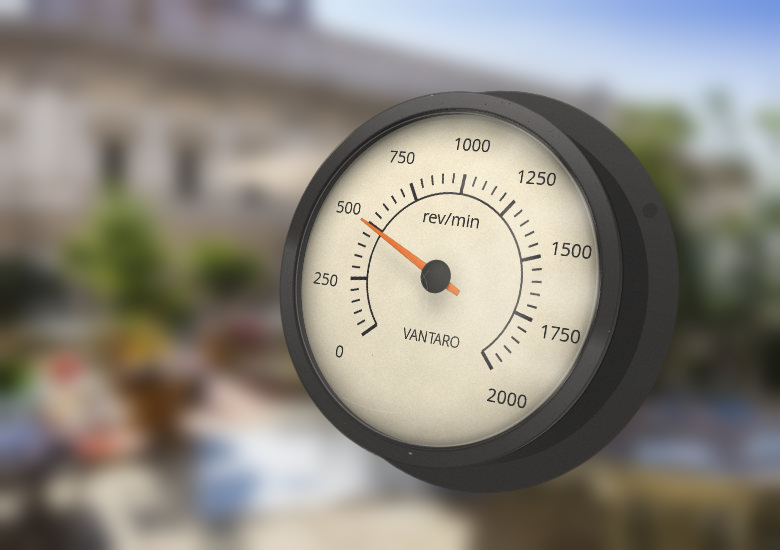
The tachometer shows 500; rpm
